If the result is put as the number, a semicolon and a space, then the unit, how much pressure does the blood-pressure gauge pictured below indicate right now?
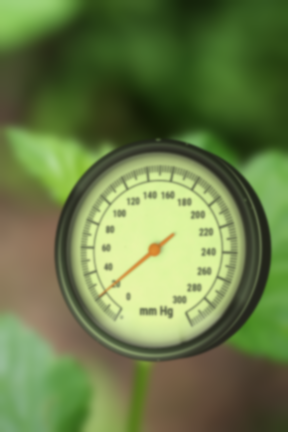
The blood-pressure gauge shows 20; mmHg
